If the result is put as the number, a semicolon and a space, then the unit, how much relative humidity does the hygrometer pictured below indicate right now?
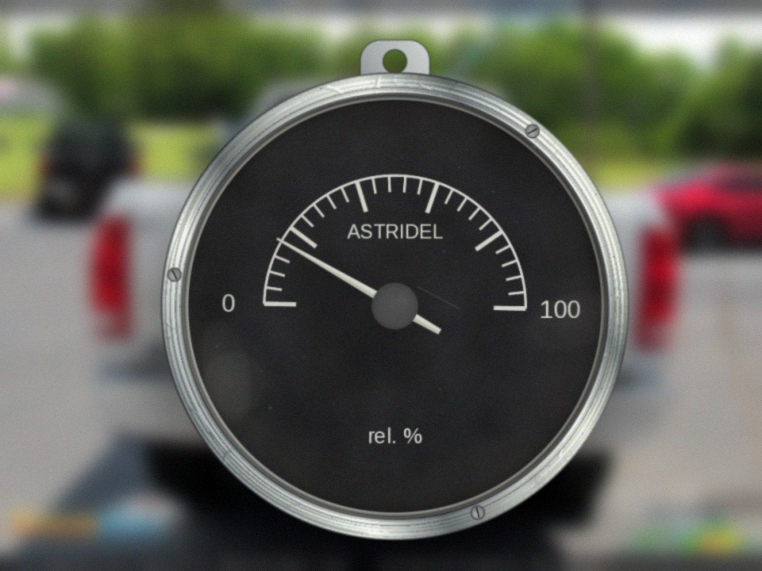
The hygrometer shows 16; %
